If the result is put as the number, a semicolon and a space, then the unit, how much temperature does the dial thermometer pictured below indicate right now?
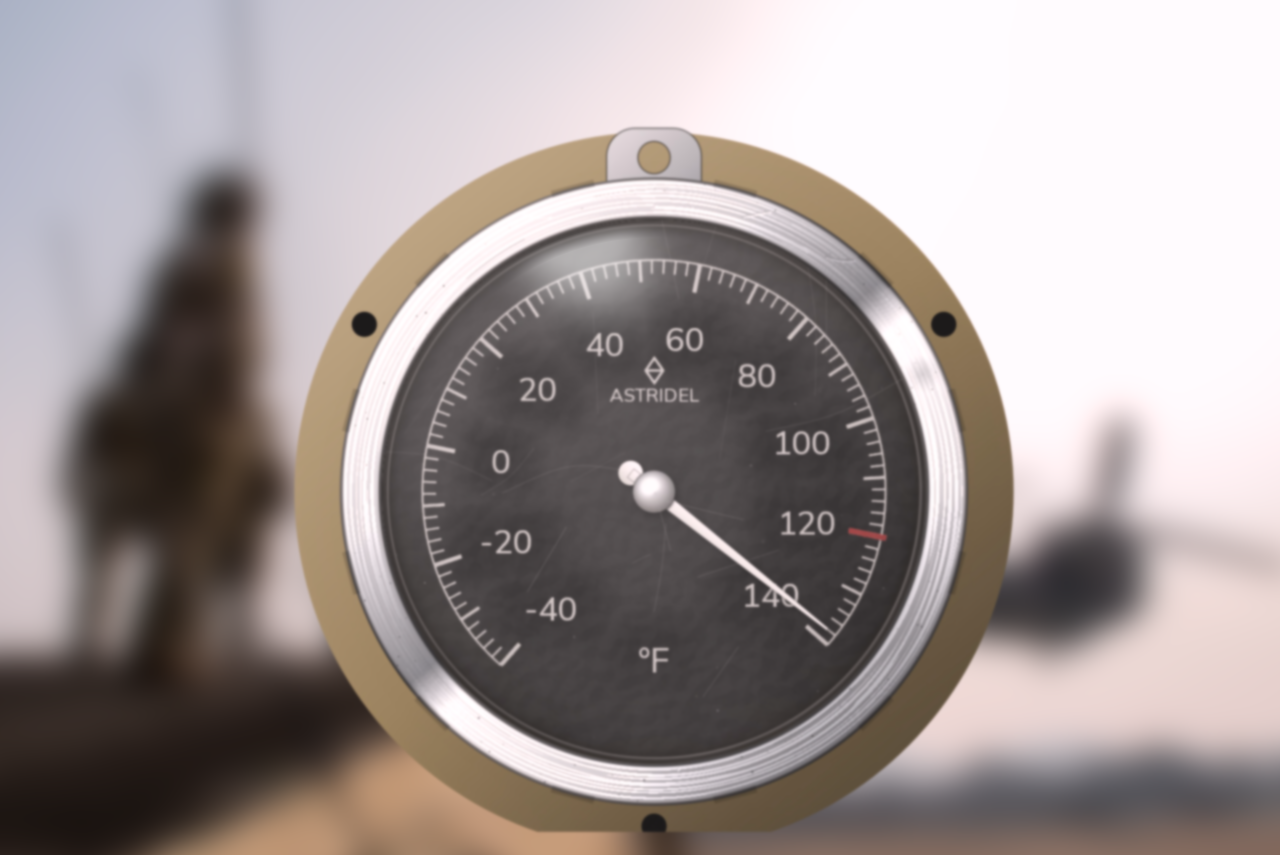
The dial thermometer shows 138; °F
